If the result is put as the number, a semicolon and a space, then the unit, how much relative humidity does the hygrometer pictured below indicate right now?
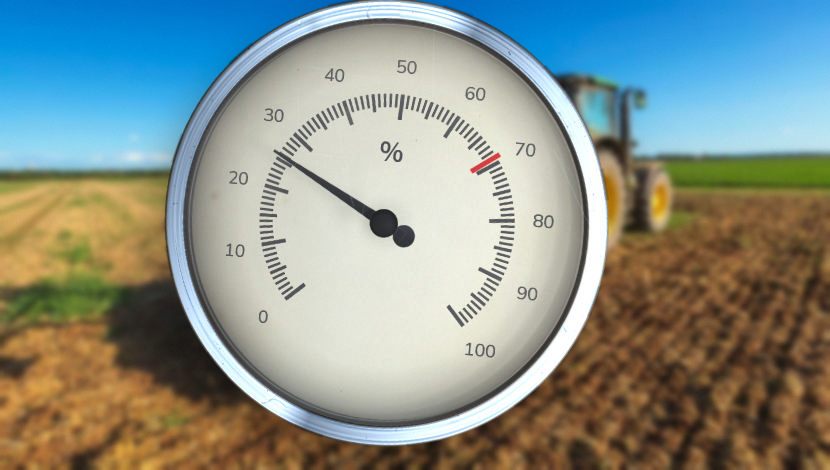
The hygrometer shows 26; %
